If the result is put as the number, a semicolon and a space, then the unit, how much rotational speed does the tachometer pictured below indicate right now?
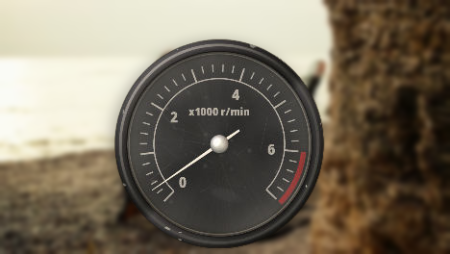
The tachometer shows 300; rpm
